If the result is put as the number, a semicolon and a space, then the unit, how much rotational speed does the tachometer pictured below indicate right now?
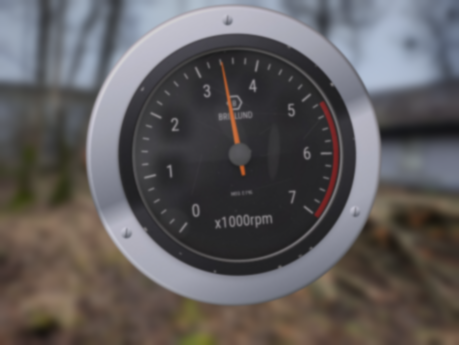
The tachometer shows 3400; rpm
